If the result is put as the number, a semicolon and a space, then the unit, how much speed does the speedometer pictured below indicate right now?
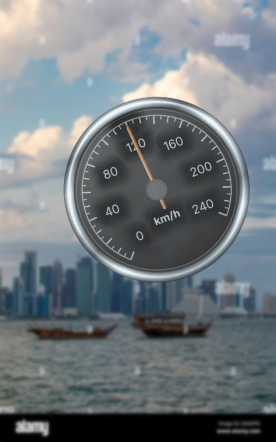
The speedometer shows 120; km/h
